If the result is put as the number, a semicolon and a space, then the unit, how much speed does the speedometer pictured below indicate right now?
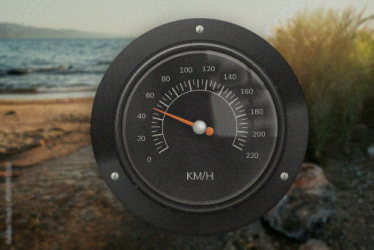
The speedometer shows 50; km/h
